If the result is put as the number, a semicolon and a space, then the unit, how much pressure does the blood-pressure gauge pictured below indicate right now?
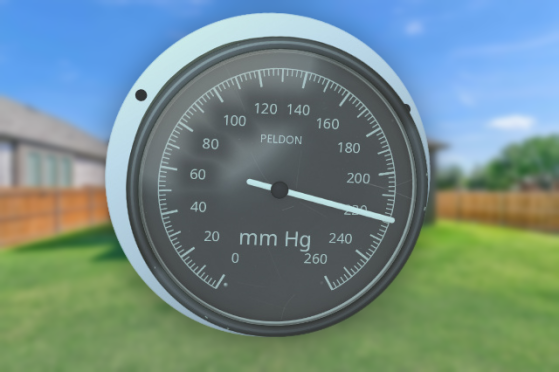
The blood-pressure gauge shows 220; mmHg
